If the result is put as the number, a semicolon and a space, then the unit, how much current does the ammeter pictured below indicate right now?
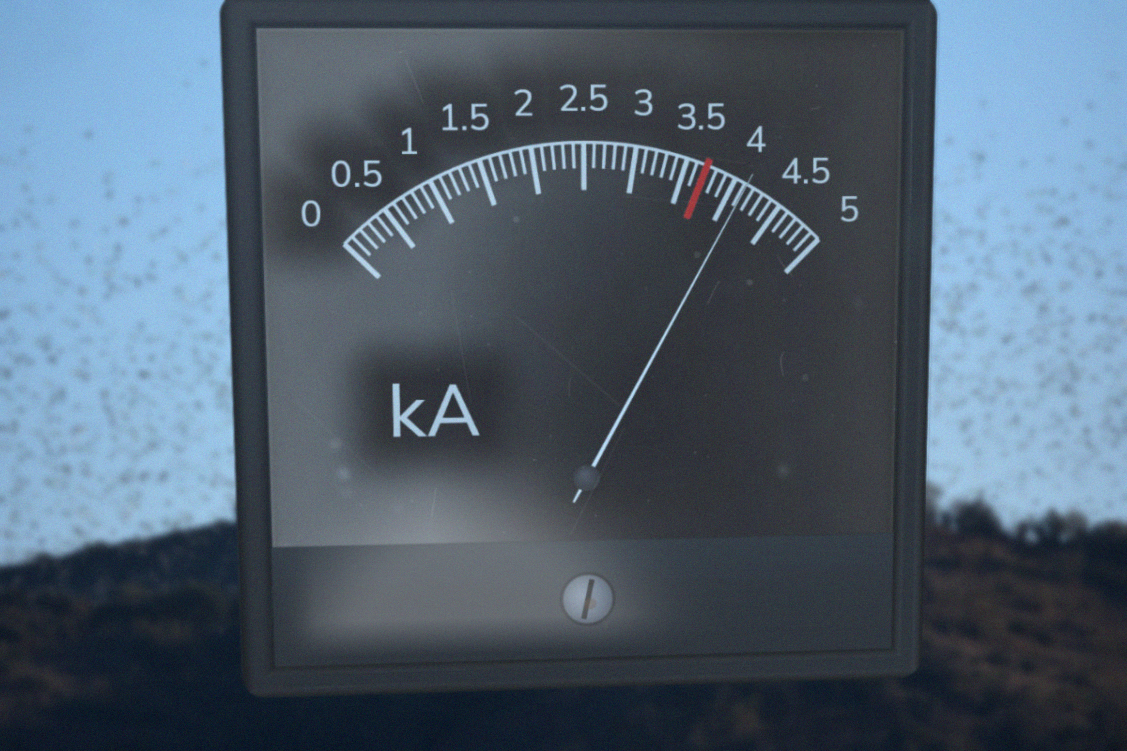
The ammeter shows 4.1; kA
